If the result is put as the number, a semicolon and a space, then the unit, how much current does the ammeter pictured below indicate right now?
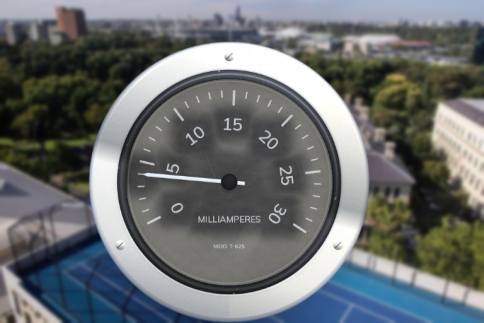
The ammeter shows 4; mA
